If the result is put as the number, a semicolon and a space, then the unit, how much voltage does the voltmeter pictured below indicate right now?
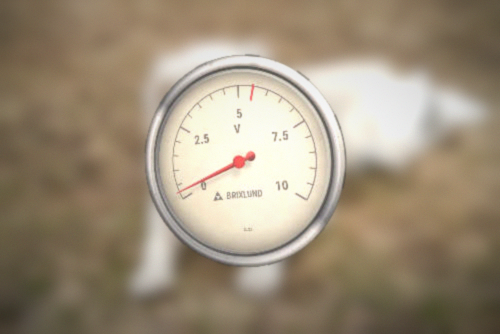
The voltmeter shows 0.25; V
